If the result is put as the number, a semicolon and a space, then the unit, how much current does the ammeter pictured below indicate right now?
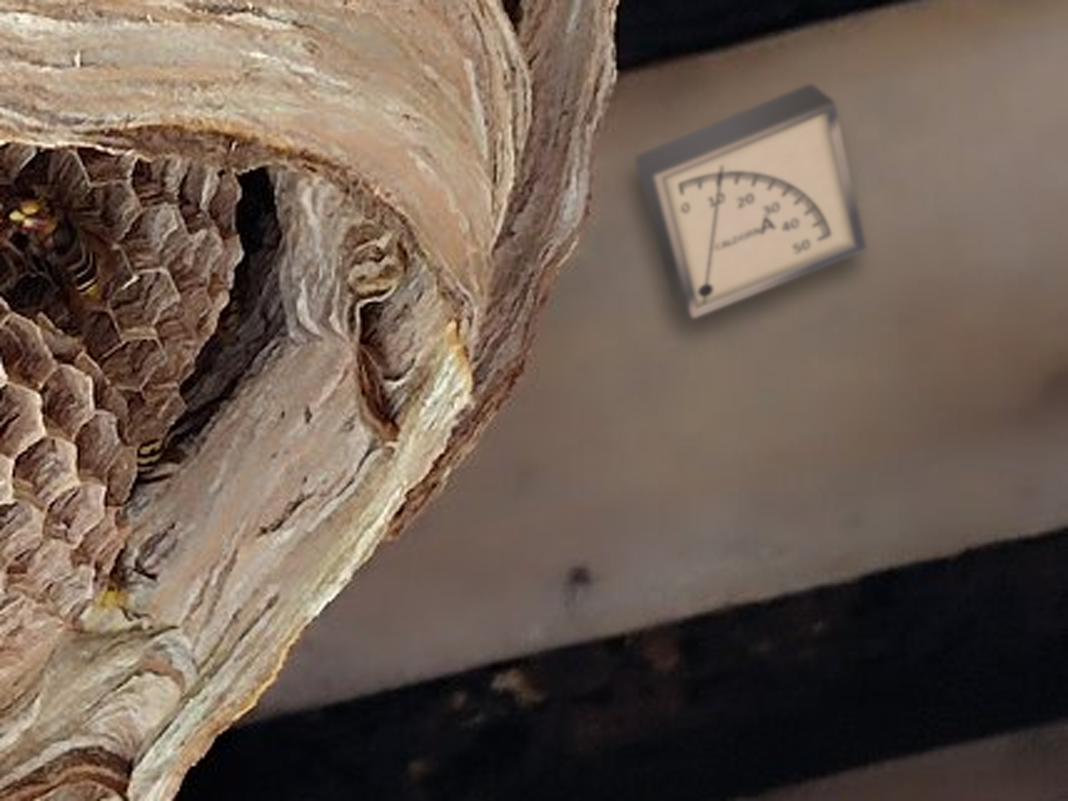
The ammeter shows 10; A
